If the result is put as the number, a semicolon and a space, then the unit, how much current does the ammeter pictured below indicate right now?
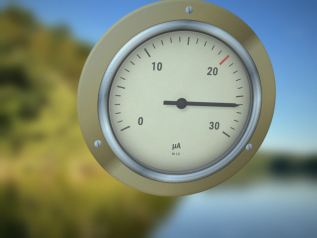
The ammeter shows 26; µA
